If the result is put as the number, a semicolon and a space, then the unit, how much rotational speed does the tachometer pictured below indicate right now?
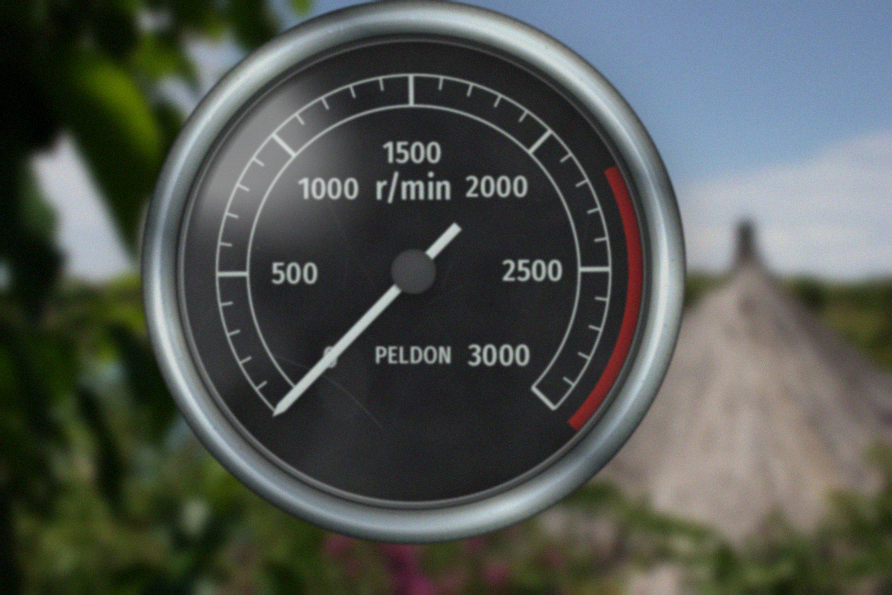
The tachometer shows 0; rpm
